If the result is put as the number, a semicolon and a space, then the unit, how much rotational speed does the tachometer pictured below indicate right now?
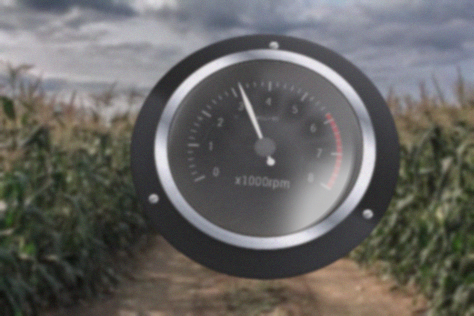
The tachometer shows 3200; rpm
